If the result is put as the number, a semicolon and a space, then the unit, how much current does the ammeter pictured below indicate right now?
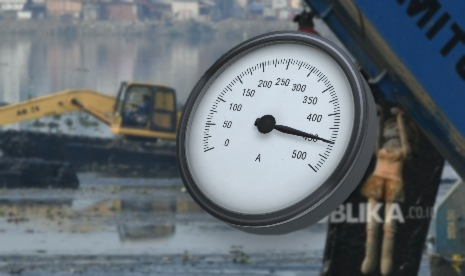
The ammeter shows 450; A
